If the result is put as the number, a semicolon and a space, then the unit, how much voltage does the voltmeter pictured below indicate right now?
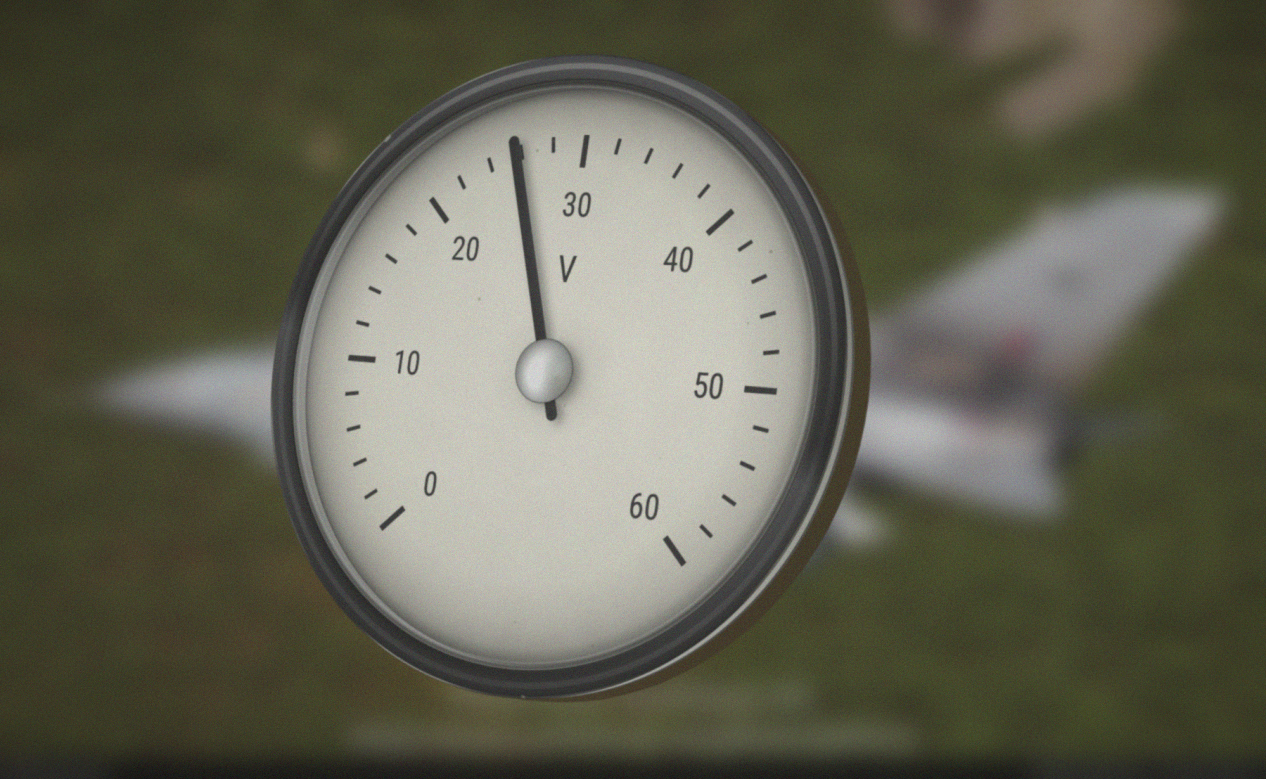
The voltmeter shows 26; V
